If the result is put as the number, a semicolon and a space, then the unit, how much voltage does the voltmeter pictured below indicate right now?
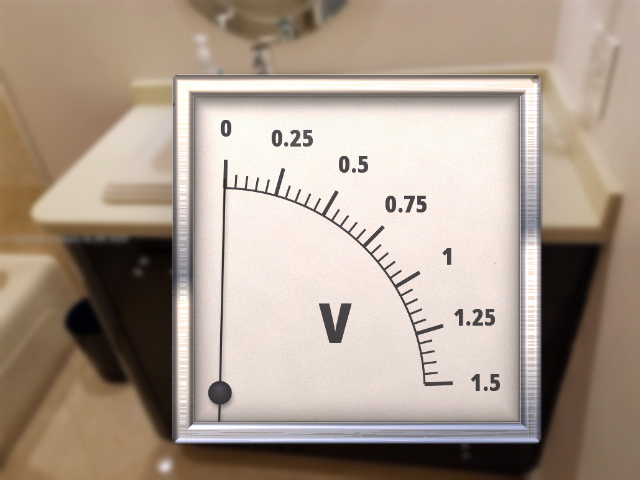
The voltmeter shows 0; V
